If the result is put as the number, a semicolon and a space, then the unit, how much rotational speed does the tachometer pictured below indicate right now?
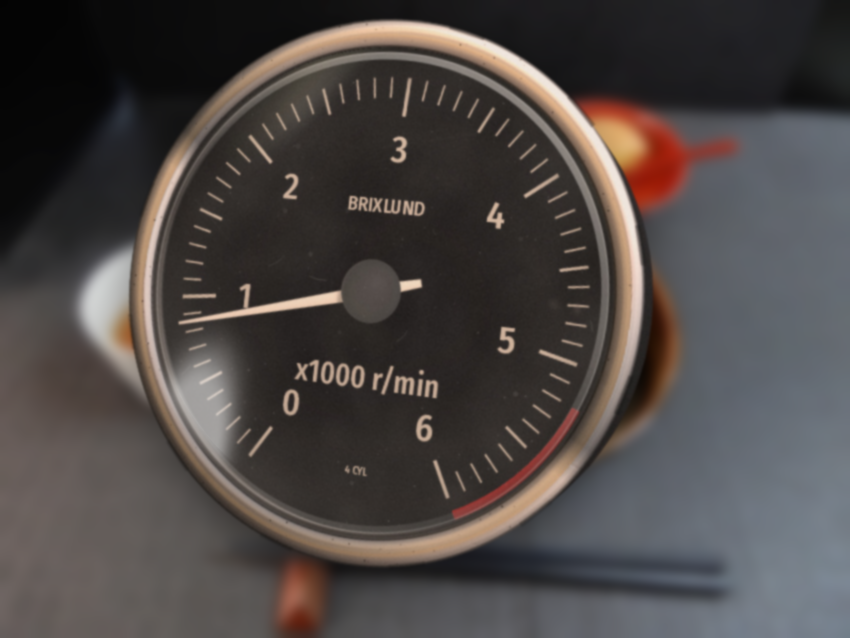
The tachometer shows 850; rpm
